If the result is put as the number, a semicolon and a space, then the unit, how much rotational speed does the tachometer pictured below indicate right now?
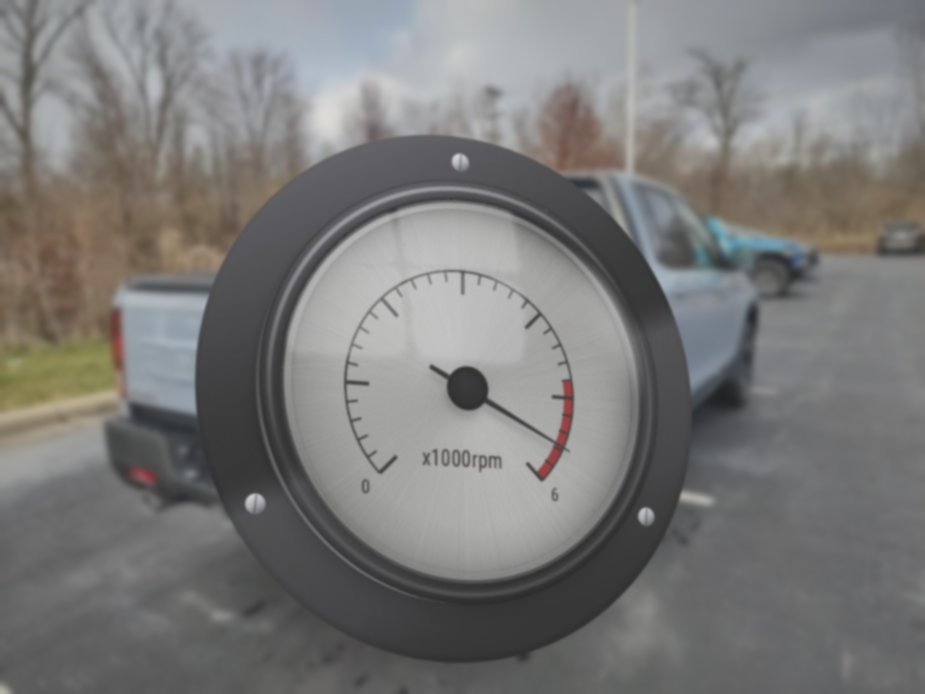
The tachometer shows 5600; rpm
